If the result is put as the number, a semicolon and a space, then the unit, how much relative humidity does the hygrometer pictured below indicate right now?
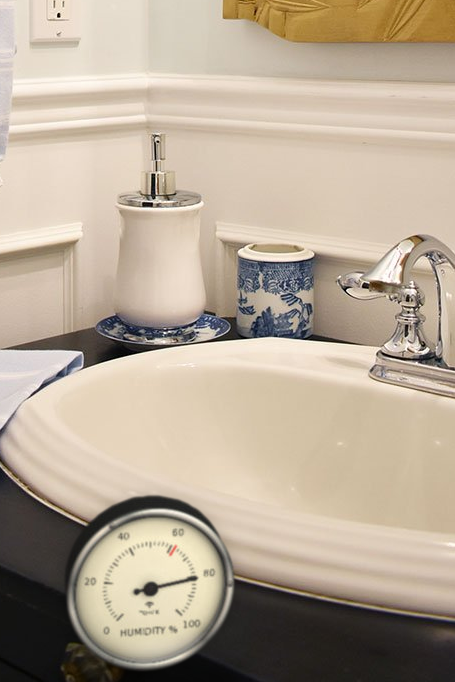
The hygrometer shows 80; %
